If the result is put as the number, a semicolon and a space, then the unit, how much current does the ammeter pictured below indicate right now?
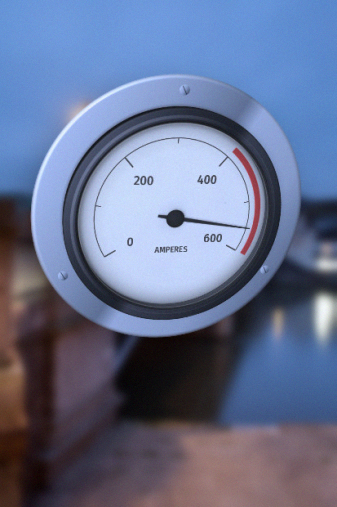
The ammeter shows 550; A
